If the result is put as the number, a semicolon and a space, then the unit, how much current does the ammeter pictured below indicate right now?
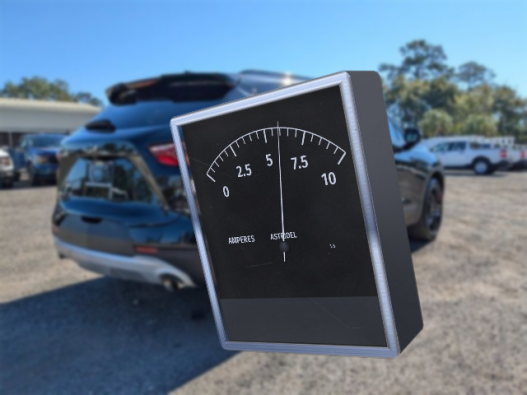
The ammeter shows 6; A
